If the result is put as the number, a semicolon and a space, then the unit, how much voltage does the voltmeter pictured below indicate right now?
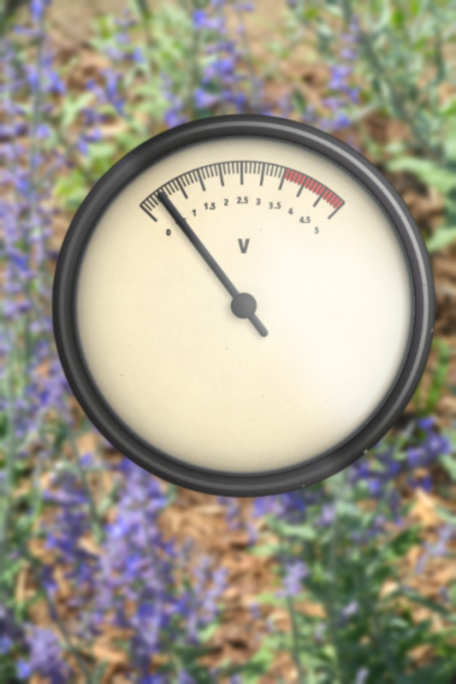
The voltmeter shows 0.5; V
